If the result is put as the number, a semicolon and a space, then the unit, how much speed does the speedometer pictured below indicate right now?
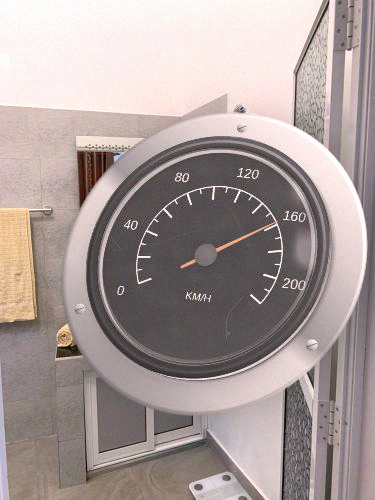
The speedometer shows 160; km/h
